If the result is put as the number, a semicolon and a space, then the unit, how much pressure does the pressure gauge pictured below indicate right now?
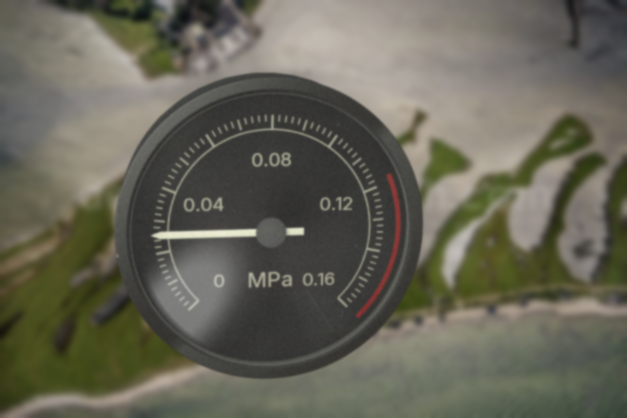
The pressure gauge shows 0.026; MPa
